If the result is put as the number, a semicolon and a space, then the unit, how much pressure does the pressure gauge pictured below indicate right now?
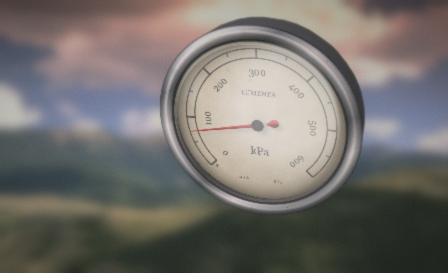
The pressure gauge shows 75; kPa
